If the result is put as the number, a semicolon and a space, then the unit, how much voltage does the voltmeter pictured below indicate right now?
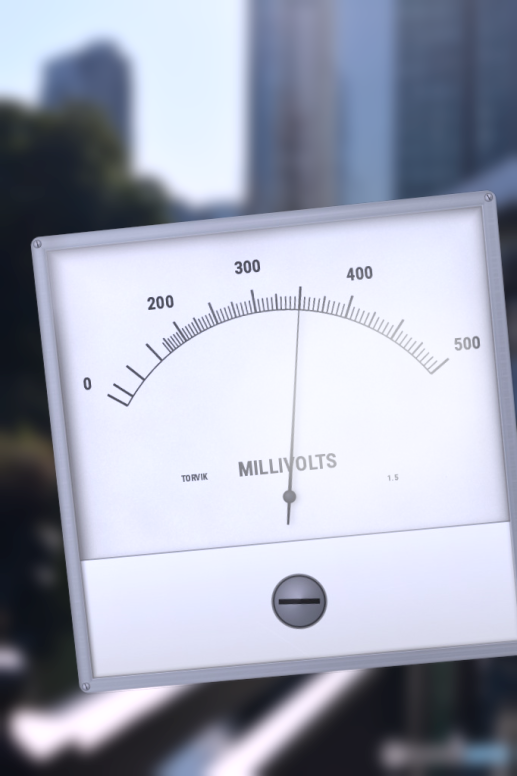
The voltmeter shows 350; mV
